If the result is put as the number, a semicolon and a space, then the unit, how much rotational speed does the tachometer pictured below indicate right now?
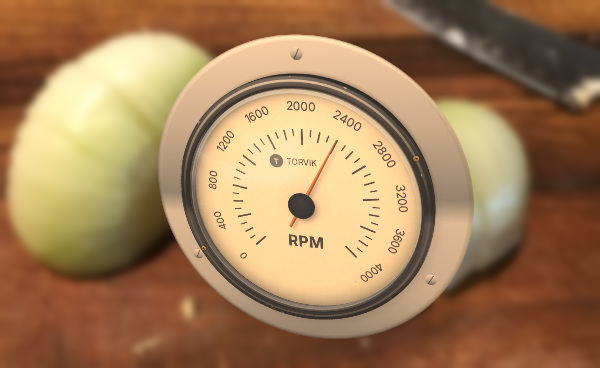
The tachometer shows 2400; rpm
